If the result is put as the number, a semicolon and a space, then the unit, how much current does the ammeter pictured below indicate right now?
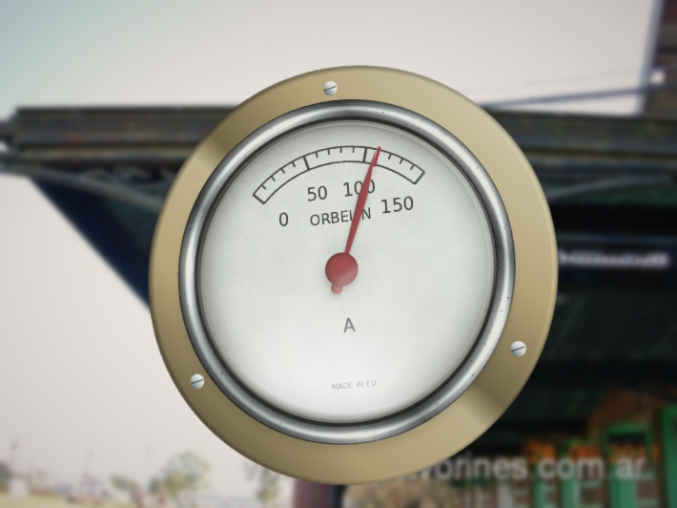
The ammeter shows 110; A
